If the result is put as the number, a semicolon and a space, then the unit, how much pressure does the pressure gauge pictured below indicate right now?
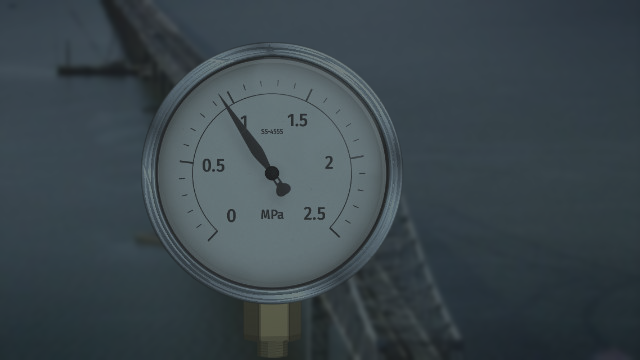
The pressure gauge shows 0.95; MPa
